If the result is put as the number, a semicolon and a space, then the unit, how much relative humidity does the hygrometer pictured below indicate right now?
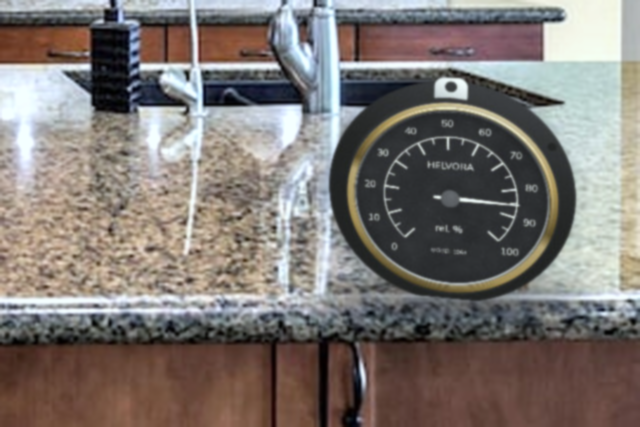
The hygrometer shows 85; %
